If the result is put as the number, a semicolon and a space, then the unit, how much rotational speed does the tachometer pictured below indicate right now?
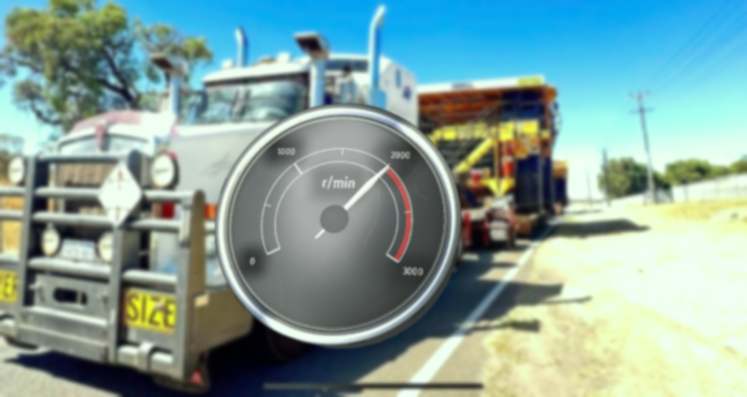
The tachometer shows 2000; rpm
